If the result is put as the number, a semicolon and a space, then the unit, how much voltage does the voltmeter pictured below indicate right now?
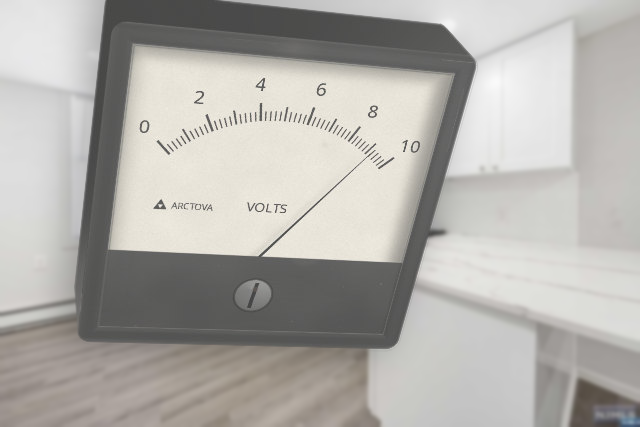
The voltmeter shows 9; V
